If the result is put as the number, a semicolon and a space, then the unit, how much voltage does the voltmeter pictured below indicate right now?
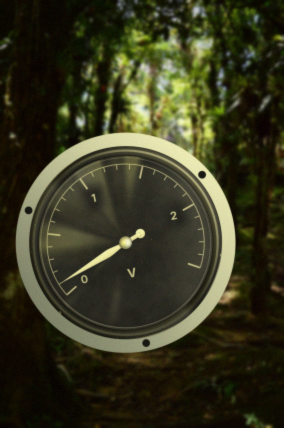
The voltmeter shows 0.1; V
